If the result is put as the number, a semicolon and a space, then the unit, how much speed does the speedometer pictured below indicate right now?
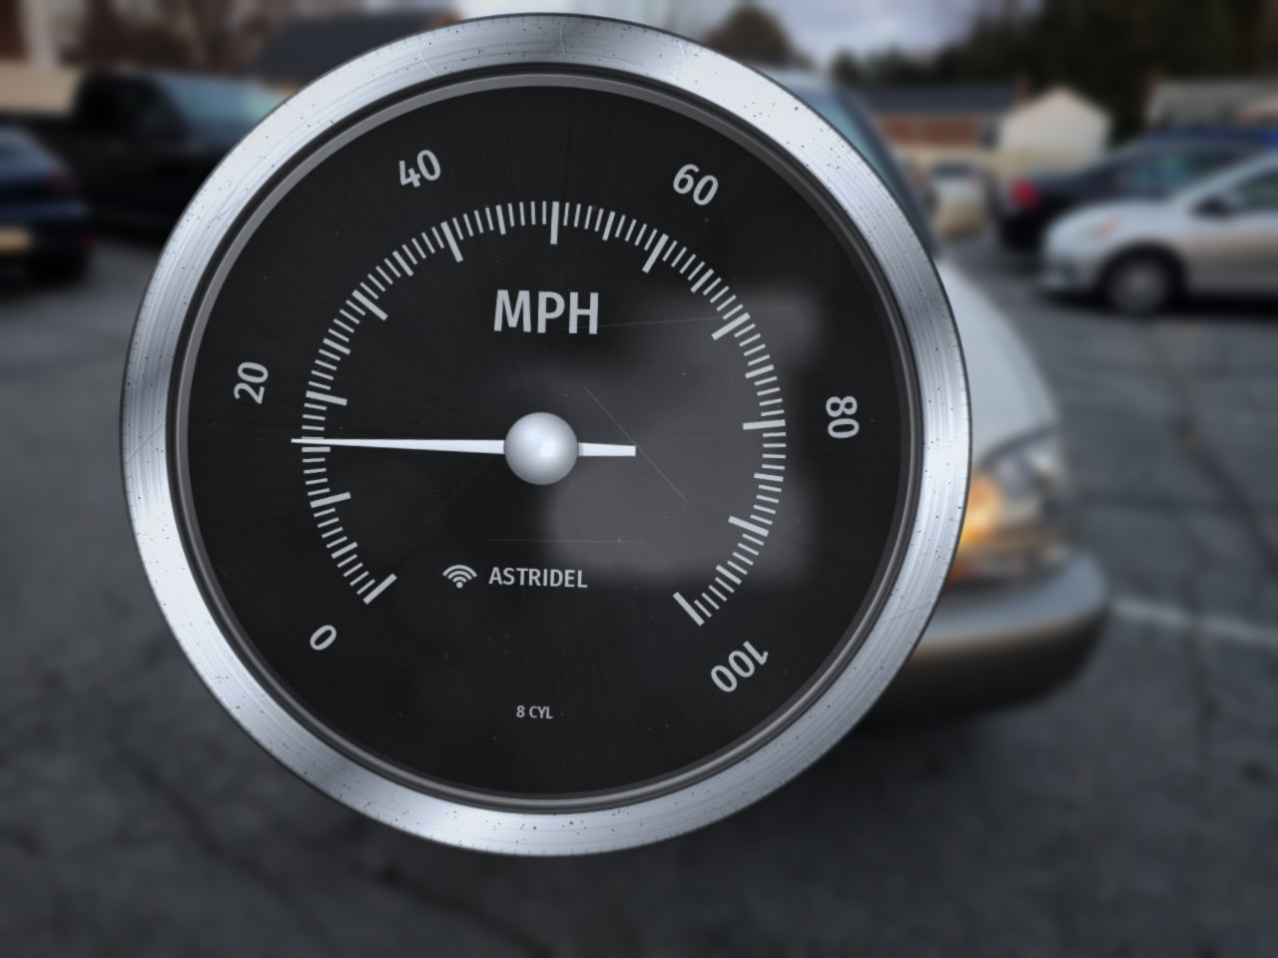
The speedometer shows 16; mph
